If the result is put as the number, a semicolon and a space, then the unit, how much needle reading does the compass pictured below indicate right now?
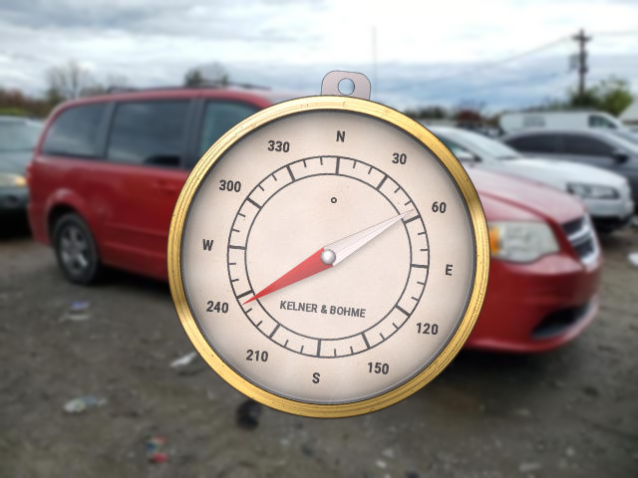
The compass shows 235; °
